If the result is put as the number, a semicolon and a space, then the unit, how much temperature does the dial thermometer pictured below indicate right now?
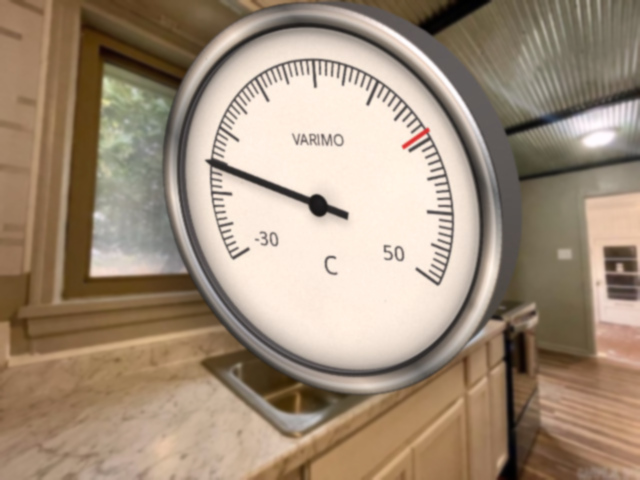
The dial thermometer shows -15; °C
